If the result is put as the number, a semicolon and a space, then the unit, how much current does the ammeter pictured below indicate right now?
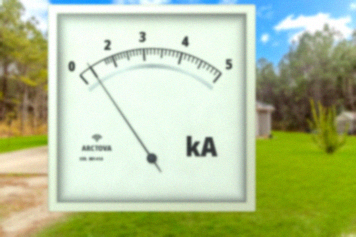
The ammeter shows 1; kA
